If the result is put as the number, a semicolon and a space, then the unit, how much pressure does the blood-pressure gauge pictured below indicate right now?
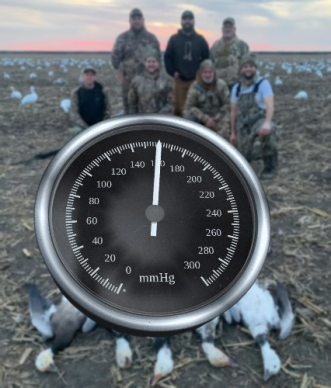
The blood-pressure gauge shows 160; mmHg
